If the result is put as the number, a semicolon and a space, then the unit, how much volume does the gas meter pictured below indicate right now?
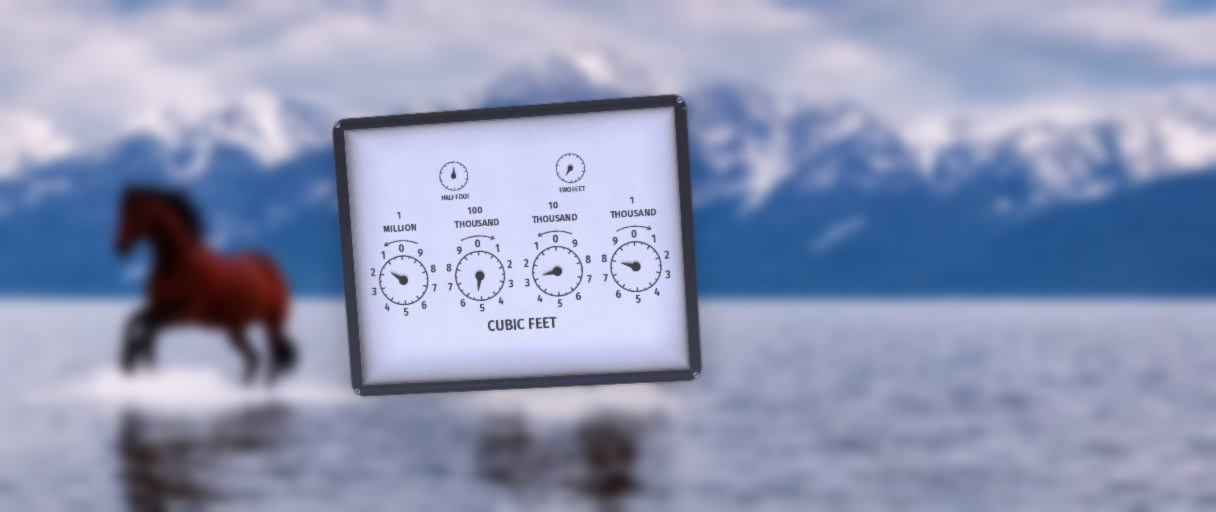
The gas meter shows 152800; ft³
